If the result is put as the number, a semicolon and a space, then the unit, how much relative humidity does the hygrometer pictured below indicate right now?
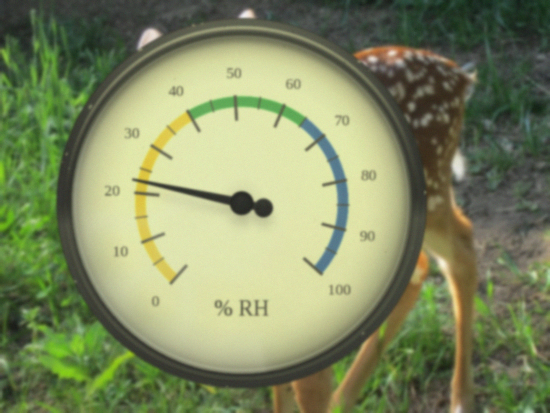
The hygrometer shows 22.5; %
